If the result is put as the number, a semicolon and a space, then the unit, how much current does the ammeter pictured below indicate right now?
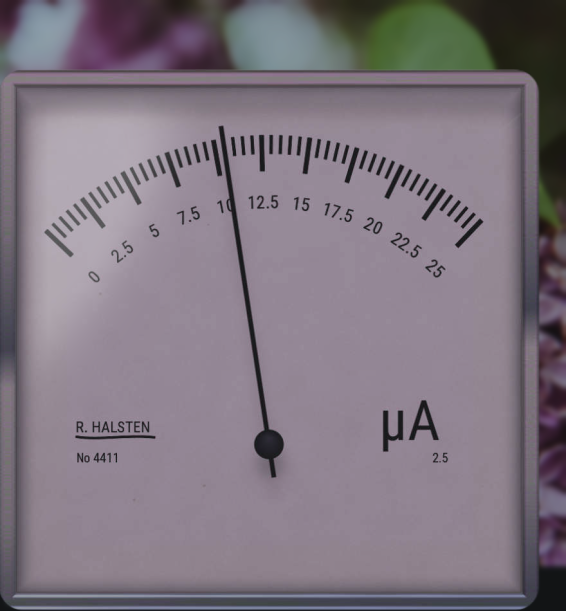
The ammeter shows 10.5; µA
